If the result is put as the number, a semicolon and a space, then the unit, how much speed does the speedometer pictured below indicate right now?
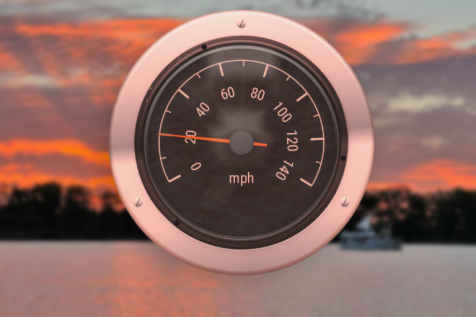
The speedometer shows 20; mph
